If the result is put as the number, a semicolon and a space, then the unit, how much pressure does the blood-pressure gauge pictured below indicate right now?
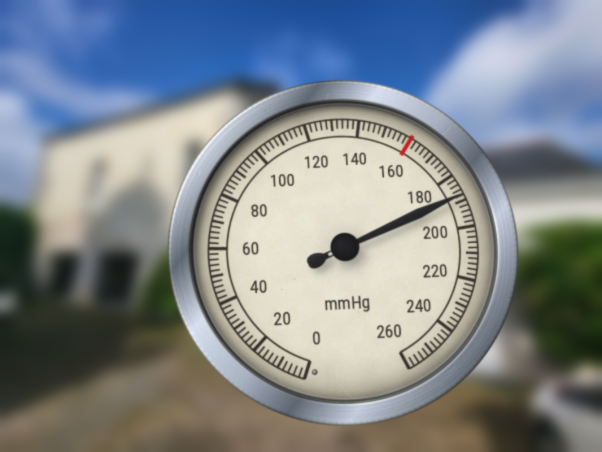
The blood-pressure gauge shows 188; mmHg
